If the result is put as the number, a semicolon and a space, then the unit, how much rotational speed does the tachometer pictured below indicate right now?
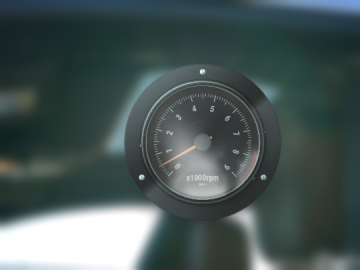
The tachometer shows 500; rpm
